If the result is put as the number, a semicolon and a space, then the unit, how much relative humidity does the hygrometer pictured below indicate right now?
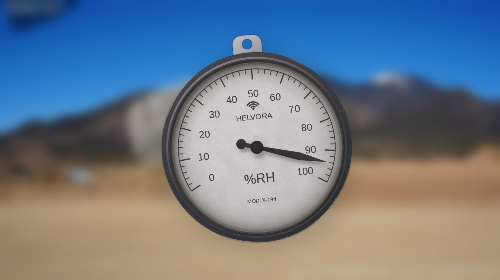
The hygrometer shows 94; %
